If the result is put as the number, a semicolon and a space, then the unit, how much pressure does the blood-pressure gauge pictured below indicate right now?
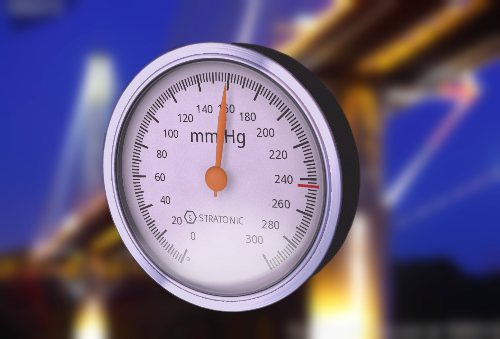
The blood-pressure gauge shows 160; mmHg
